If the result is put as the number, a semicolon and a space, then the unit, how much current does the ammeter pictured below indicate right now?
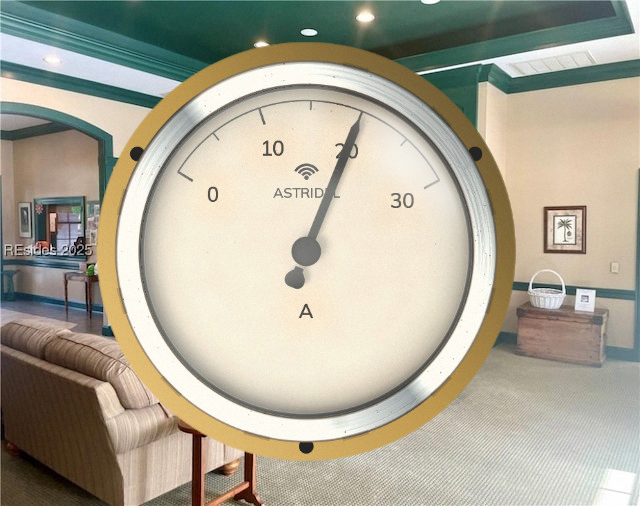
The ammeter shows 20; A
